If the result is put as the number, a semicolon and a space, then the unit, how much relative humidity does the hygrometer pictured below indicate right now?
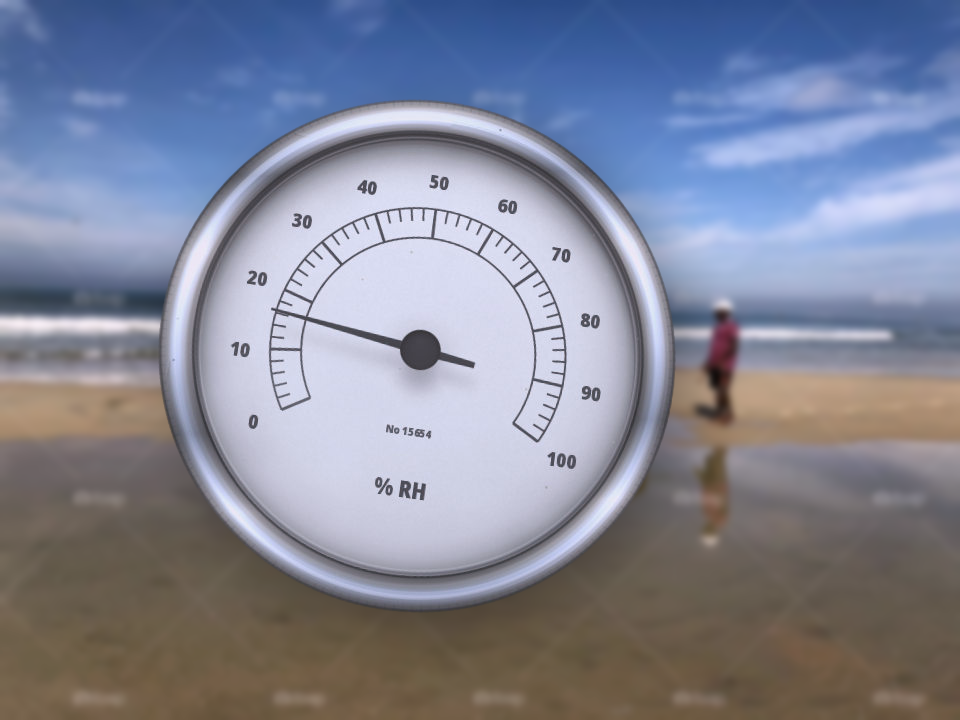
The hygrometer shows 16; %
